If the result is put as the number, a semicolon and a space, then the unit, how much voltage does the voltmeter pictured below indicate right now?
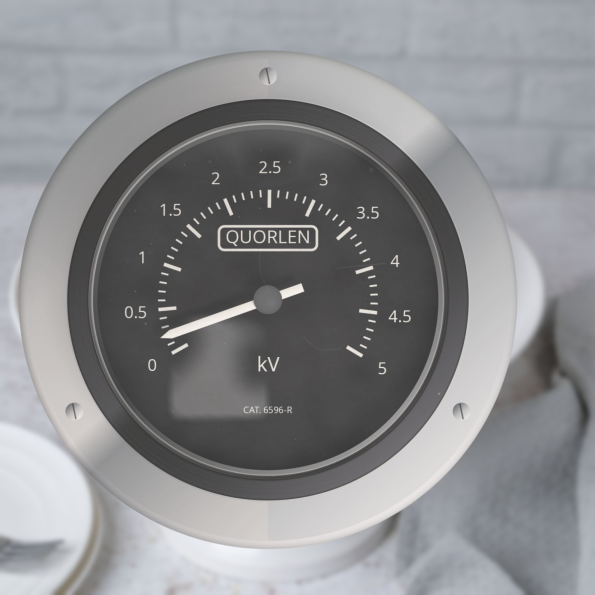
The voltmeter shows 0.2; kV
